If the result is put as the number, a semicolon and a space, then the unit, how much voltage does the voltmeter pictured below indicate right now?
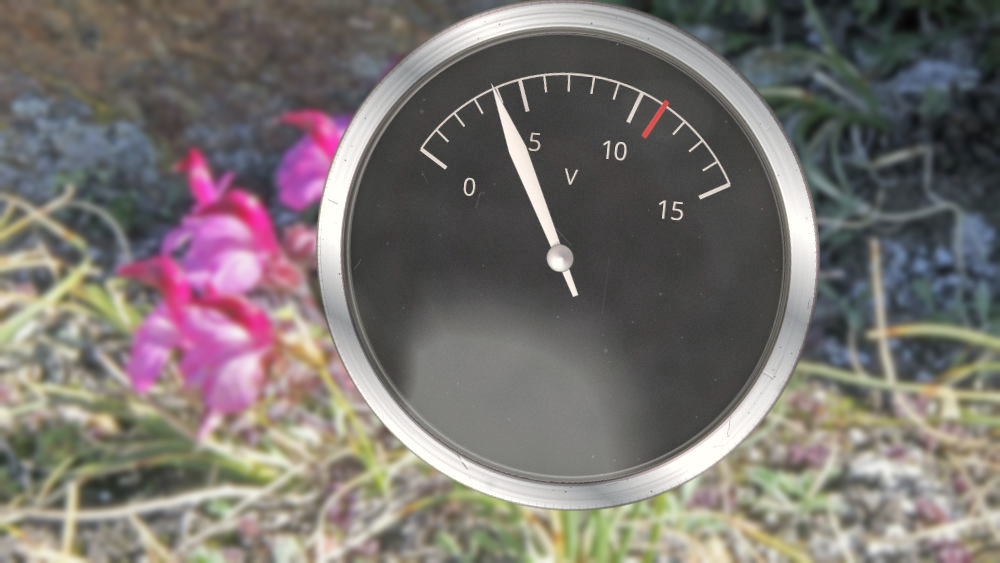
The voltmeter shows 4; V
